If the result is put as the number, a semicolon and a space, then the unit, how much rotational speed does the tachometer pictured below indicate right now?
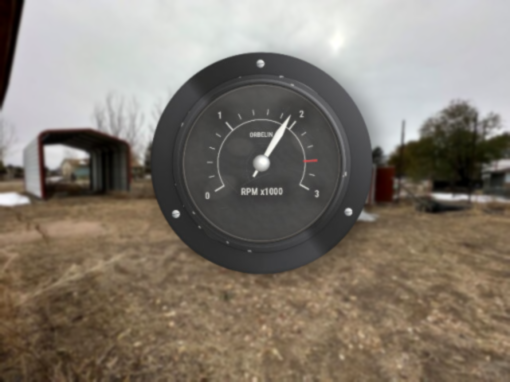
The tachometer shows 1900; rpm
